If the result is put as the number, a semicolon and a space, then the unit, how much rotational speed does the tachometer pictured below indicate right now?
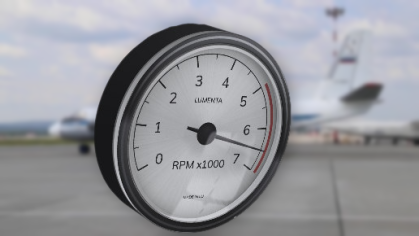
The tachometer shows 6500; rpm
